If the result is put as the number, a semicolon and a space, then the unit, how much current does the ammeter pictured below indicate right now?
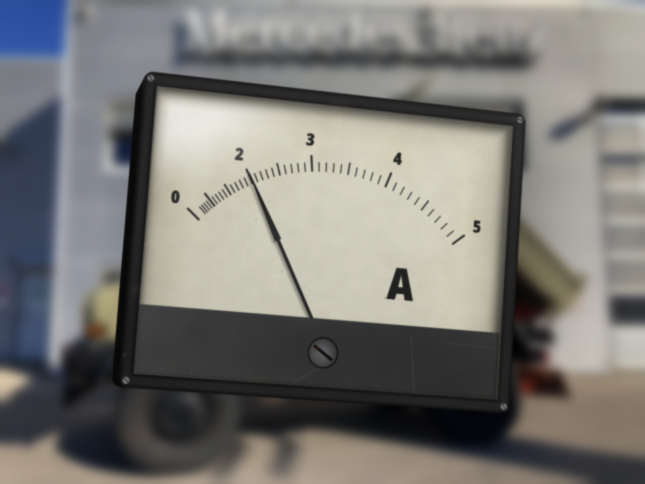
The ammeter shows 2; A
